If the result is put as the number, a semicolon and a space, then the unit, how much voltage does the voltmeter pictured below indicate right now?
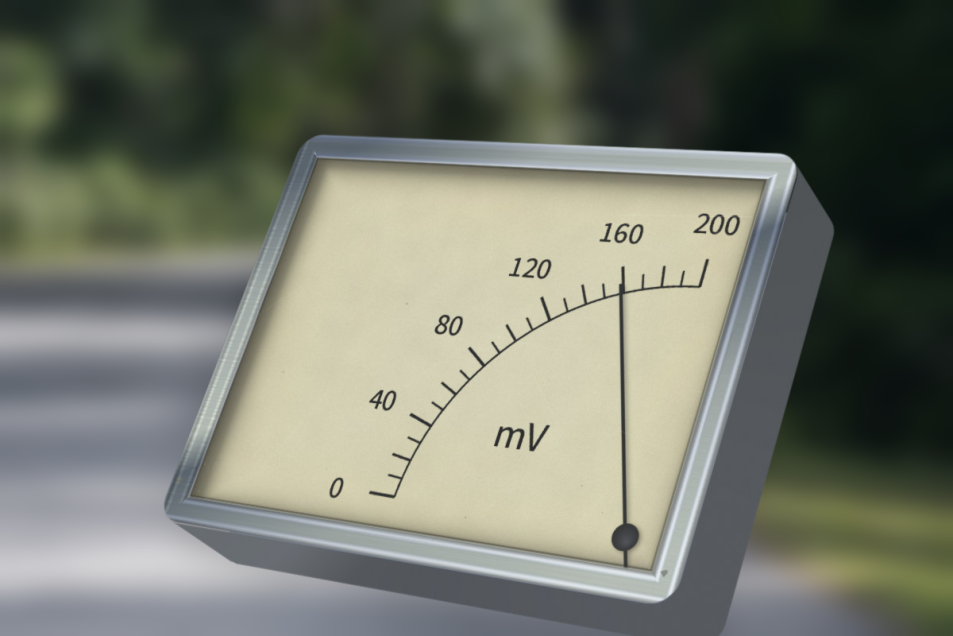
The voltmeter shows 160; mV
